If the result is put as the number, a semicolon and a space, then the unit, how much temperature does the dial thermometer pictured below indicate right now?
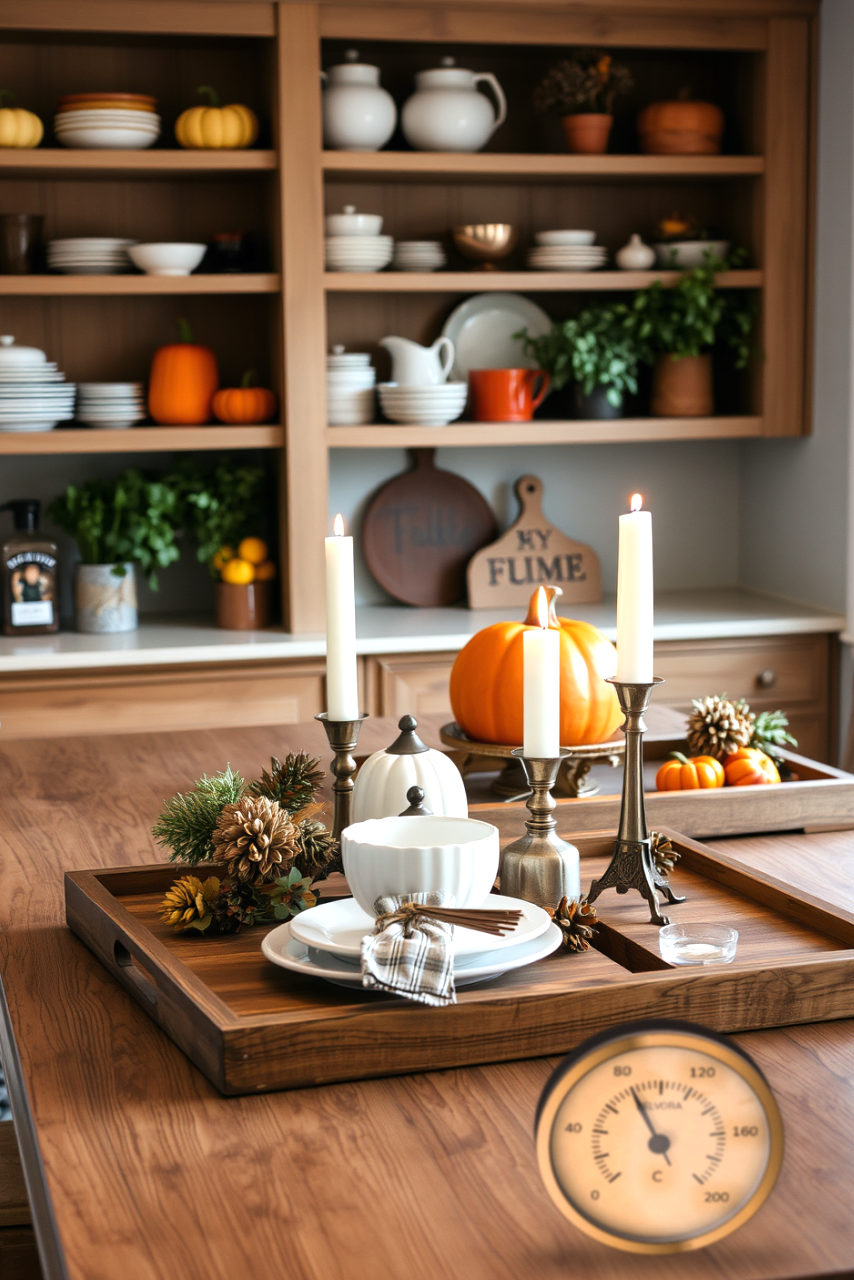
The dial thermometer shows 80; °C
